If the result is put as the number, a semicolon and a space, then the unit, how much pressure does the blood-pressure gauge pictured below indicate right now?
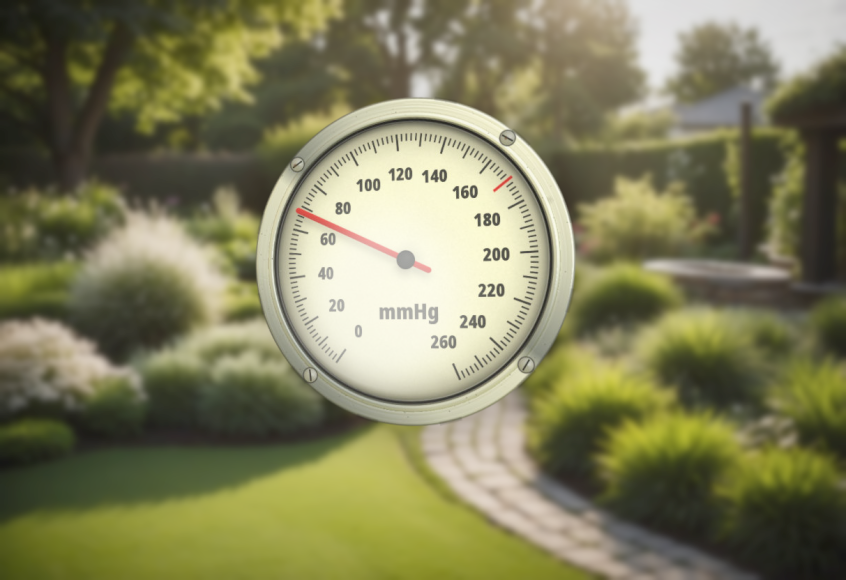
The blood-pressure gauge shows 68; mmHg
